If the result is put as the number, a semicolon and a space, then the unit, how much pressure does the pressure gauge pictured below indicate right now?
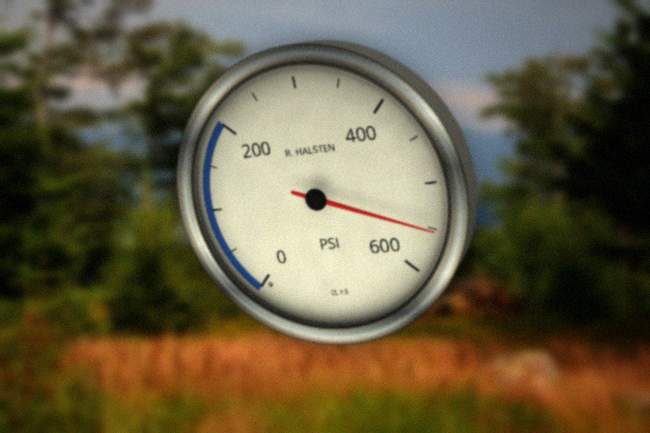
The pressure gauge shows 550; psi
